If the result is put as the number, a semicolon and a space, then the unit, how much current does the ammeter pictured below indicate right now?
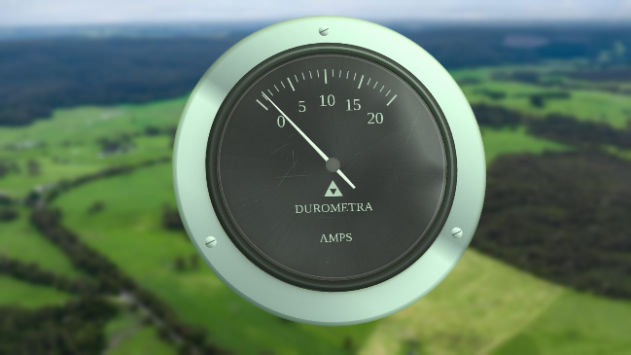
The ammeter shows 1; A
